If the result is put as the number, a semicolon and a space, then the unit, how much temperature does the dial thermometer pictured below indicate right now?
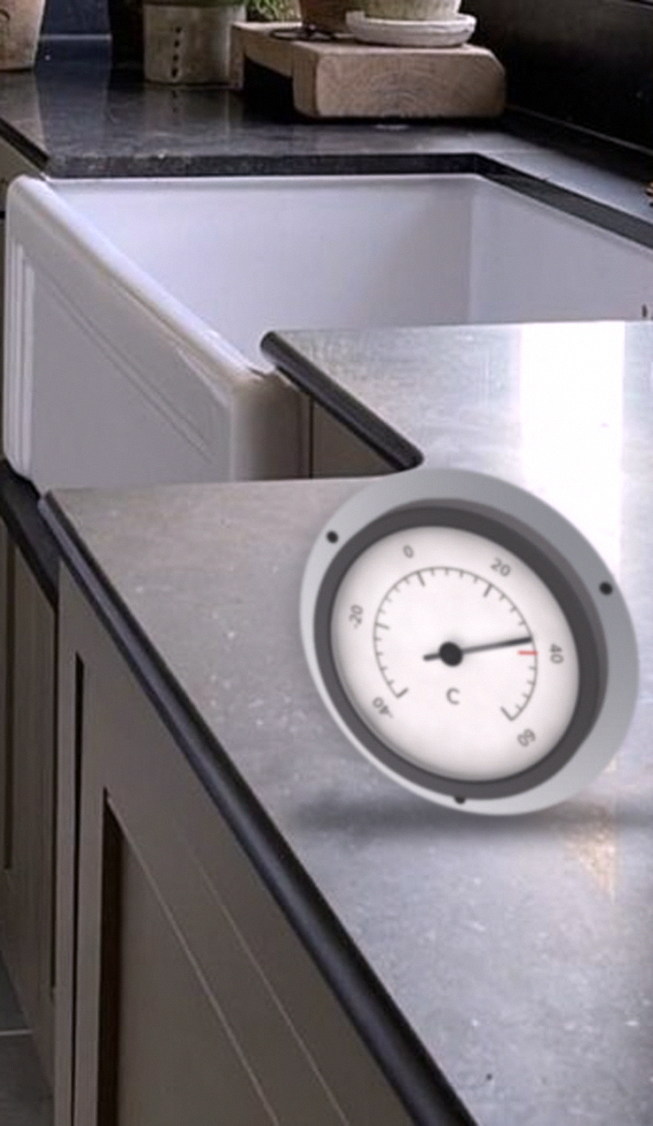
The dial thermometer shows 36; °C
